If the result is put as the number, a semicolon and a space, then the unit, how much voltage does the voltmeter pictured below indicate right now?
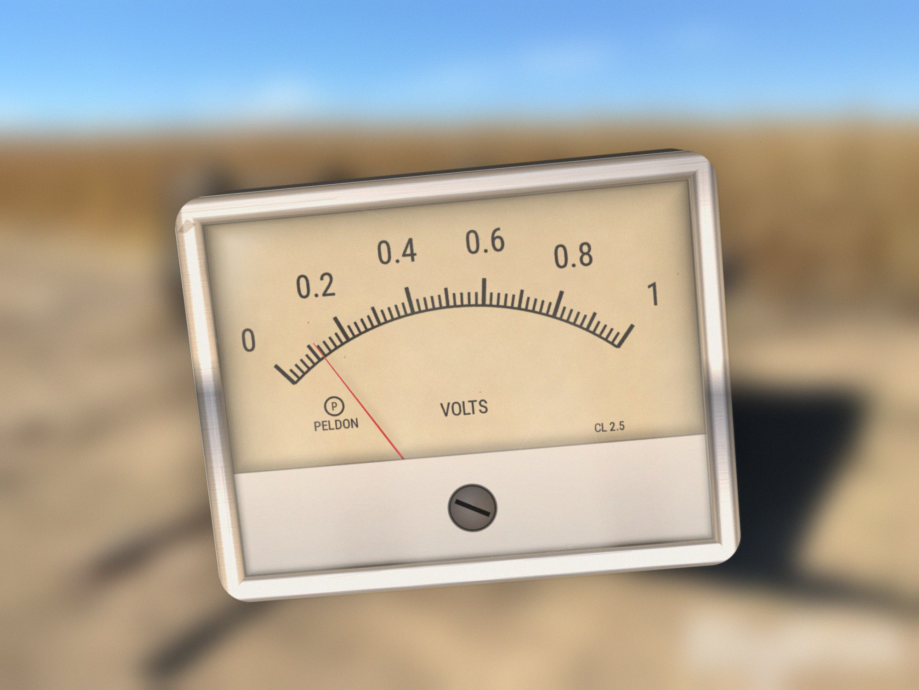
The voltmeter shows 0.12; V
